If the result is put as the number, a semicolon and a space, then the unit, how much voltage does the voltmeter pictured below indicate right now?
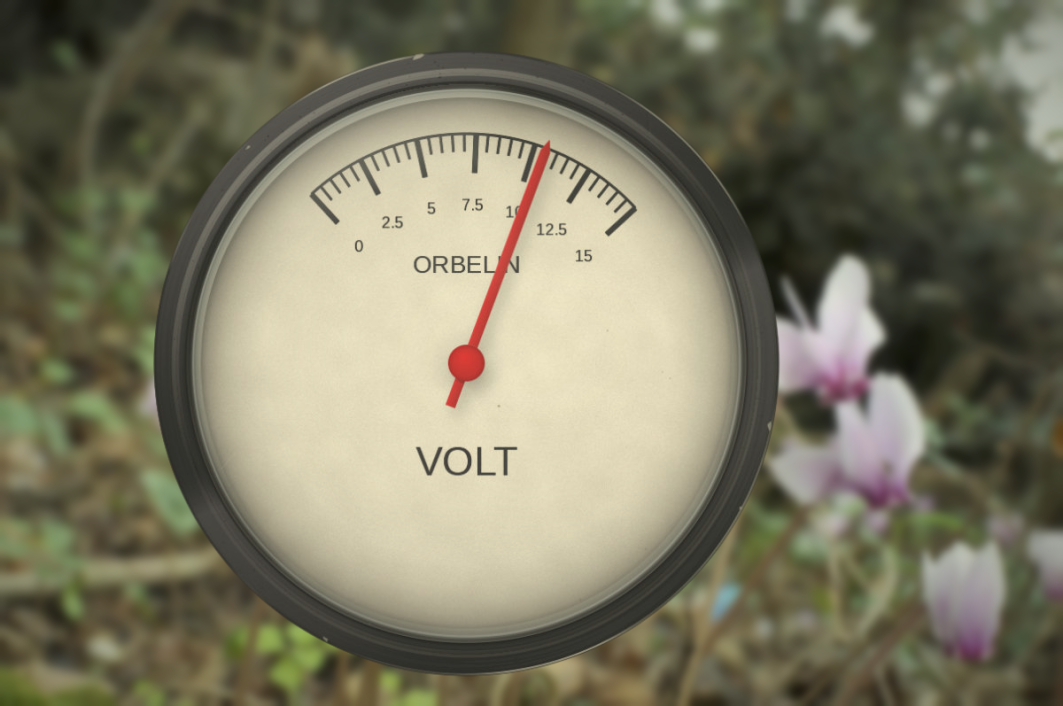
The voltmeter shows 10.5; V
